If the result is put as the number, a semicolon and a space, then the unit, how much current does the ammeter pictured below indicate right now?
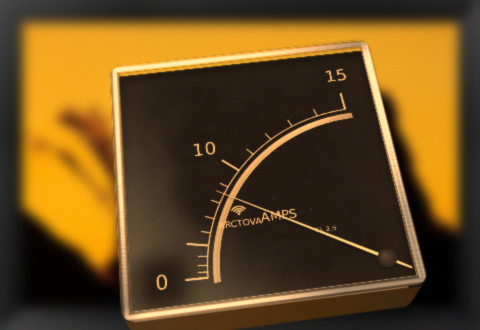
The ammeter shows 8.5; A
